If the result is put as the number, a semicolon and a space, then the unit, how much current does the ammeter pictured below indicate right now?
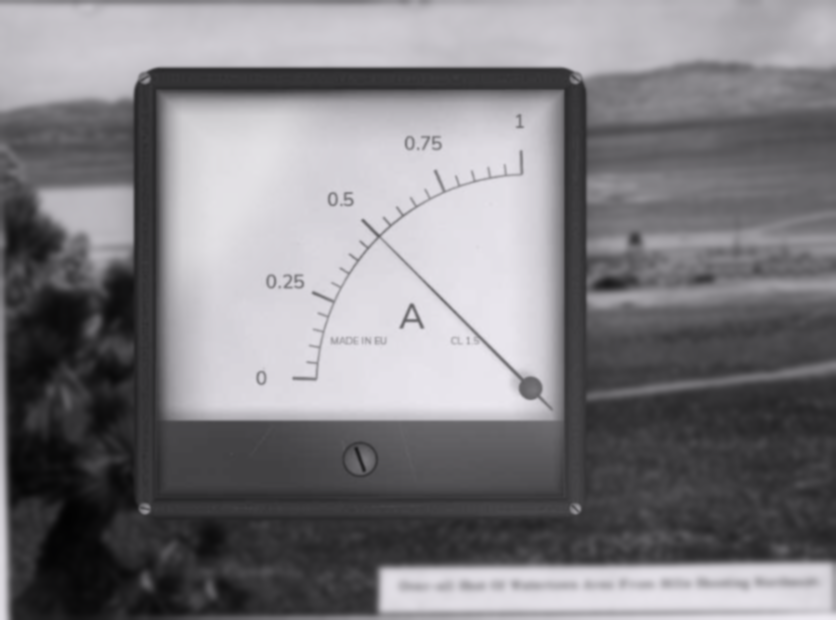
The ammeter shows 0.5; A
